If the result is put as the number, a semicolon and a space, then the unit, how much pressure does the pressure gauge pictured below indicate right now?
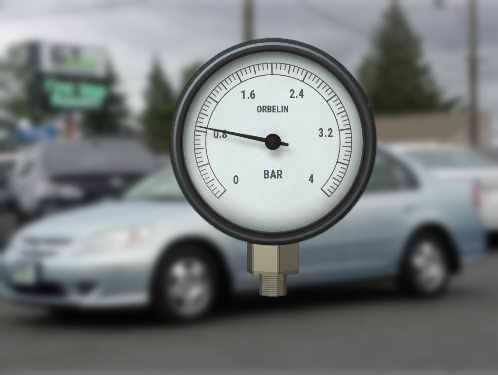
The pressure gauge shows 0.85; bar
